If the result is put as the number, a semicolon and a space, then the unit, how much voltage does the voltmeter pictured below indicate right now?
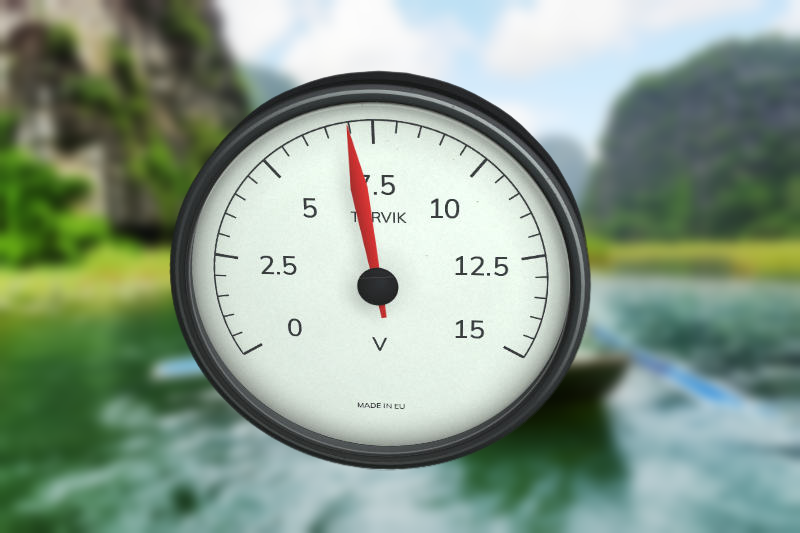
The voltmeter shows 7; V
